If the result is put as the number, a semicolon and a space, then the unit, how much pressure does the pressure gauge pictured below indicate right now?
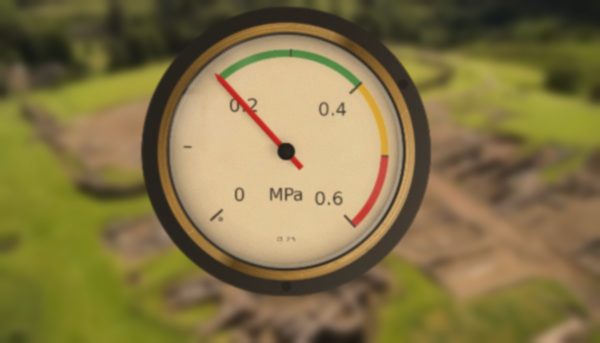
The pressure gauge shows 0.2; MPa
